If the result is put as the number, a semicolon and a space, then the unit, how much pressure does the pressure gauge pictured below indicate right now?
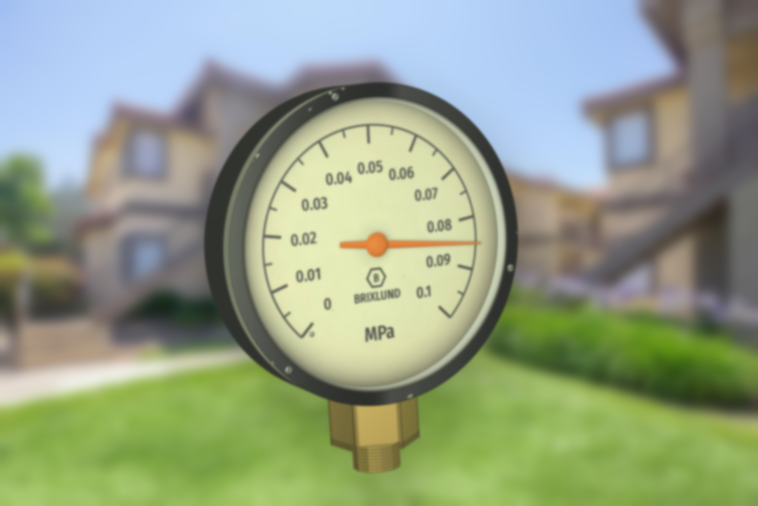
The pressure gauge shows 0.085; MPa
